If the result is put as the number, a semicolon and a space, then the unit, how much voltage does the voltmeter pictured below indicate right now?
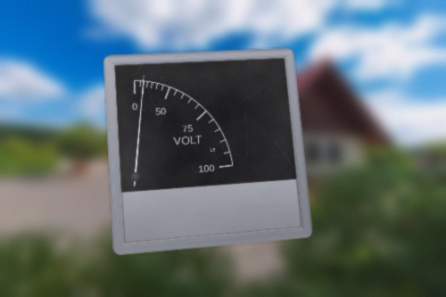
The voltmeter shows 25; V
